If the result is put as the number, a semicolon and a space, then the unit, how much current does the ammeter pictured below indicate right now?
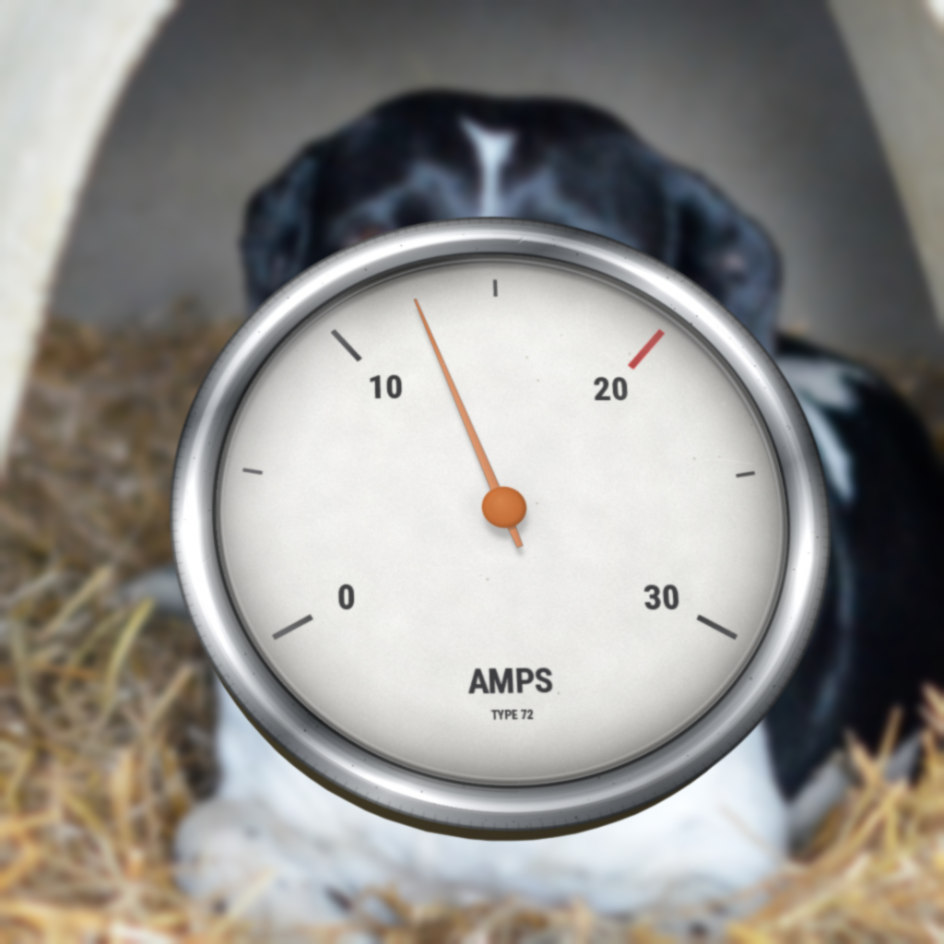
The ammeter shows 12.5; A
